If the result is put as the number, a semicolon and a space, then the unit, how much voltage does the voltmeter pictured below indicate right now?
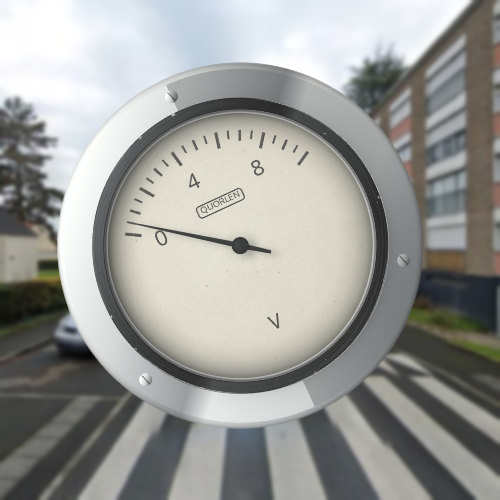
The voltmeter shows 0.5; V
